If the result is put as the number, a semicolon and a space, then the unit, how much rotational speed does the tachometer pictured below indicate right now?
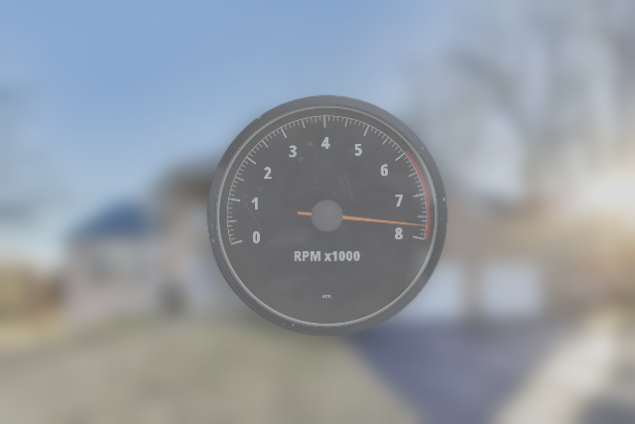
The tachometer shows 7700; rpm
